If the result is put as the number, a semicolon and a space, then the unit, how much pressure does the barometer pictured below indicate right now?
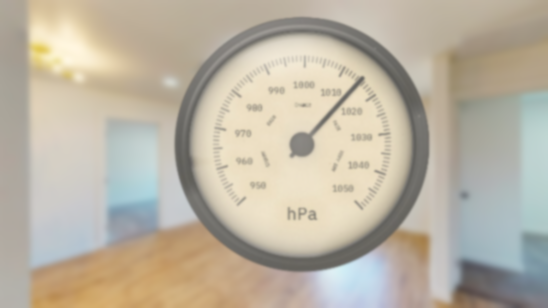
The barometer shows 1015; hPa
